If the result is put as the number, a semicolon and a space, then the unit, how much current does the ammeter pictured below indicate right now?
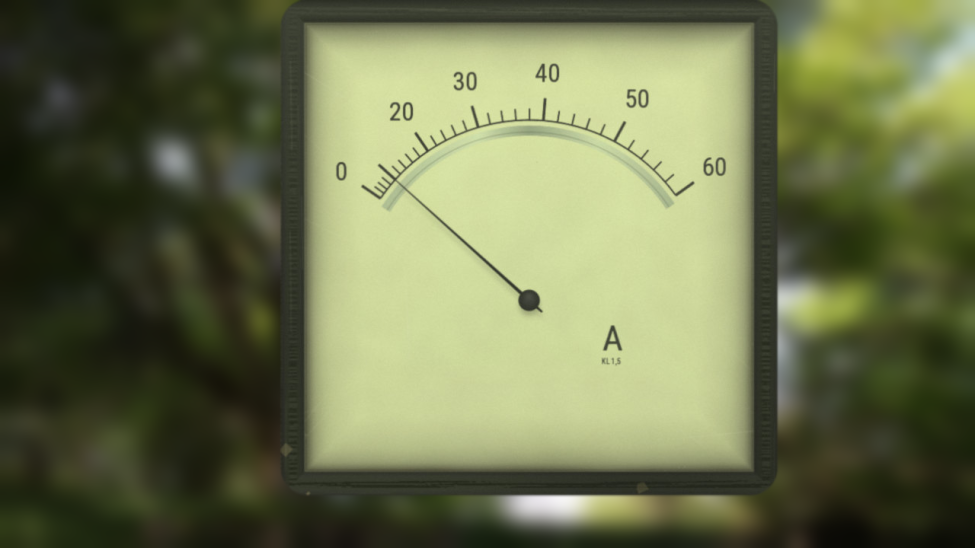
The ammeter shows 10; A
